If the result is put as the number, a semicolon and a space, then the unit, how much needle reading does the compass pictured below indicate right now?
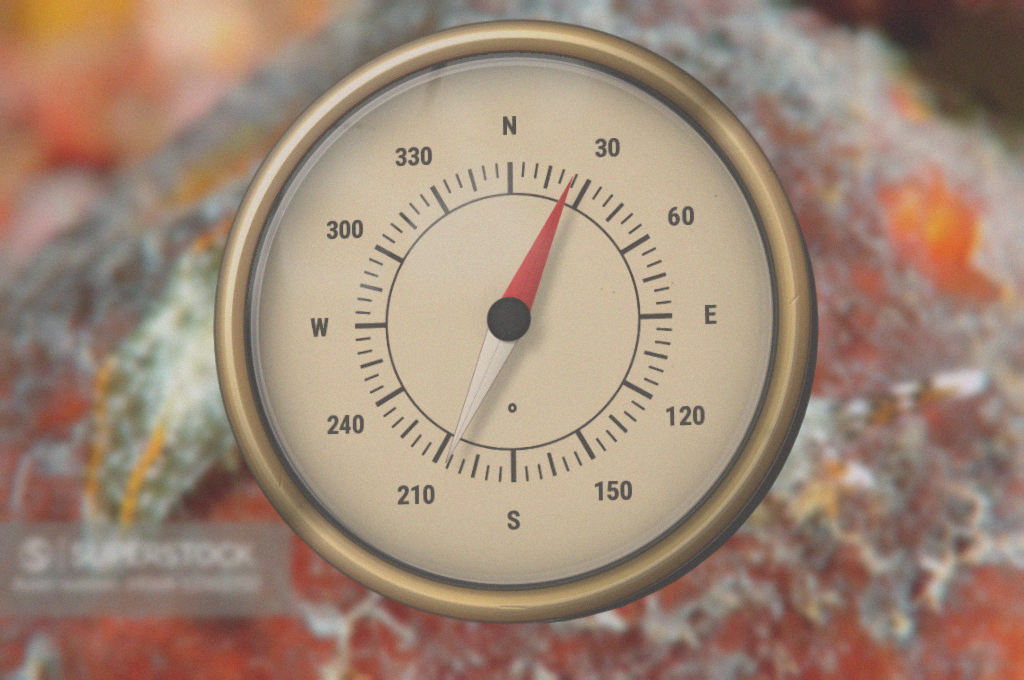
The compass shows 25; °
